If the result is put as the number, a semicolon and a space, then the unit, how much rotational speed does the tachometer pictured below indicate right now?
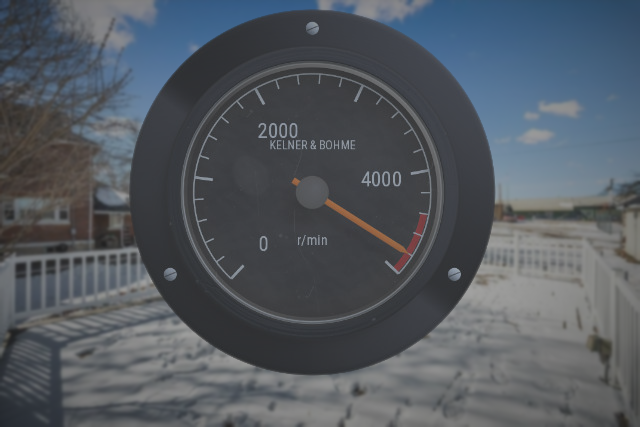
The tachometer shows 4800; rpm
